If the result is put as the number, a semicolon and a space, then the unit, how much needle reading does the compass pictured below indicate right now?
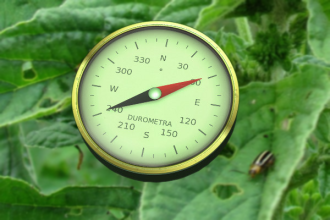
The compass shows 60; °
